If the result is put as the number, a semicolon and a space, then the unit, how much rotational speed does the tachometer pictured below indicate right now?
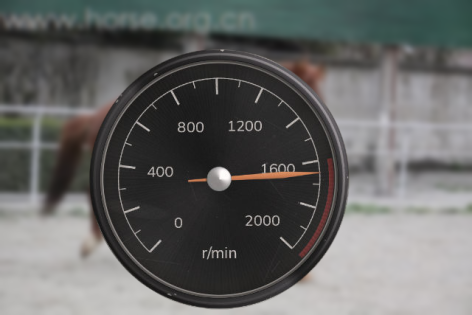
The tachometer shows 1650; rpm
